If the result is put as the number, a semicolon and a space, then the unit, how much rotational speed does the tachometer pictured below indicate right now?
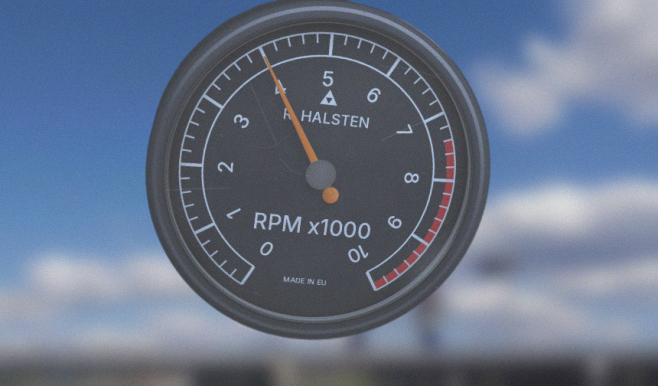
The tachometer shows 4000; rpm
